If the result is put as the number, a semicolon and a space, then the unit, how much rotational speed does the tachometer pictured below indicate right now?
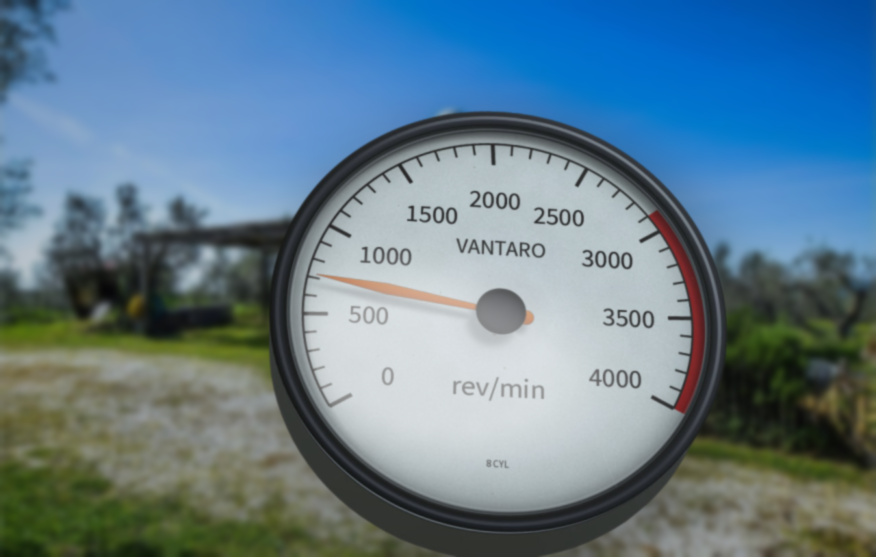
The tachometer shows 700; rpm
